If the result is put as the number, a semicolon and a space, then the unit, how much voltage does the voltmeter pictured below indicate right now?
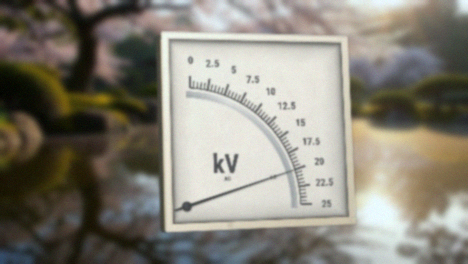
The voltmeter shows 20; kV
